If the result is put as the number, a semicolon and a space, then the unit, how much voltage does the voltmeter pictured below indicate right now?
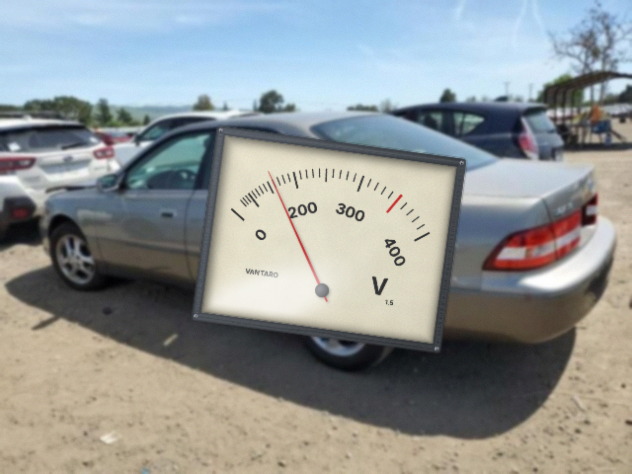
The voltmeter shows 160; V
